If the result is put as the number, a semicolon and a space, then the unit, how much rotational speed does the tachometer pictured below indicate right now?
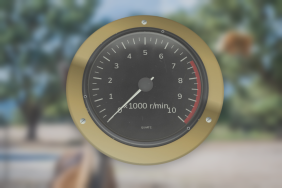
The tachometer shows 0; rpm
